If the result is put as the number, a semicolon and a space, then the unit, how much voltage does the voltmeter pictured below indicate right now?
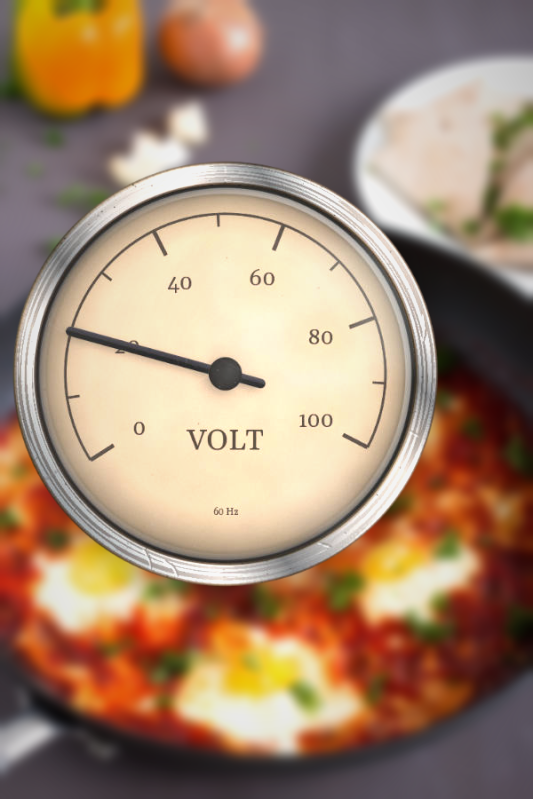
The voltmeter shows 20; V
